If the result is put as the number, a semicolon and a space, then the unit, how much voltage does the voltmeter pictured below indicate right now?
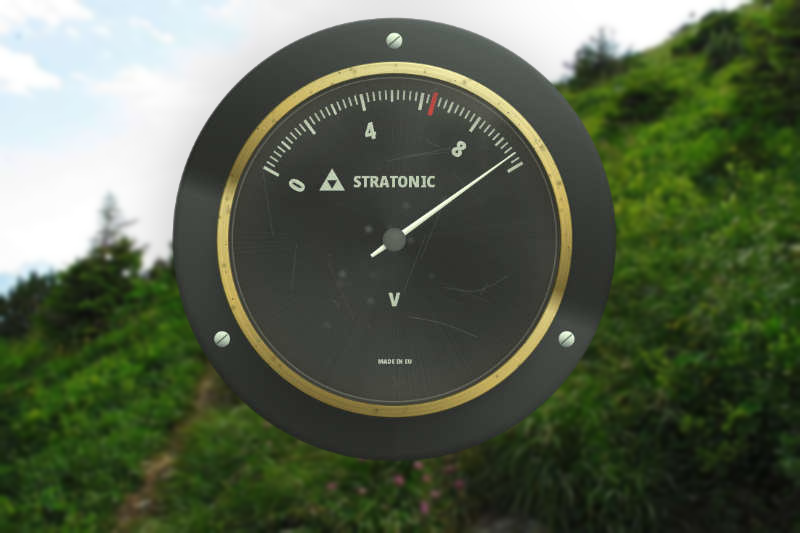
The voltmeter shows 9.6; V
